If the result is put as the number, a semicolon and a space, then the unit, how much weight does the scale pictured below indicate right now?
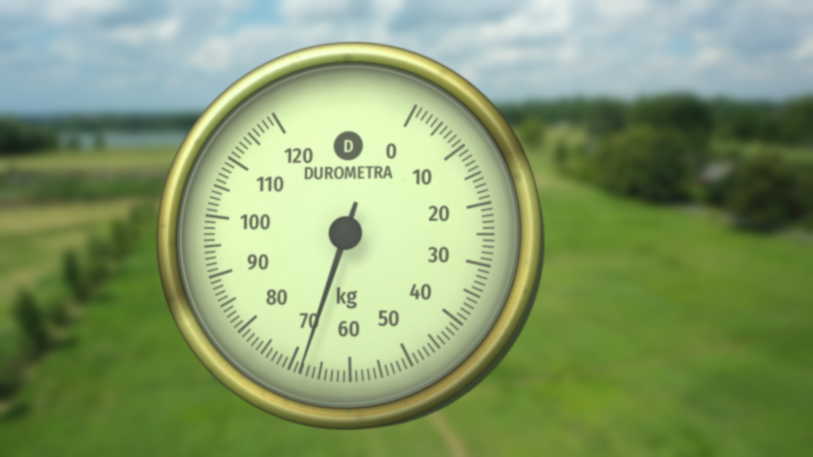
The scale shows 68; kg
